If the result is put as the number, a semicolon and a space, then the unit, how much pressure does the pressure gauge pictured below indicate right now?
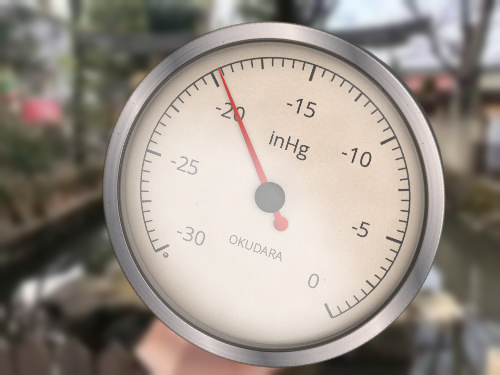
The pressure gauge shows -19.5; inHg
